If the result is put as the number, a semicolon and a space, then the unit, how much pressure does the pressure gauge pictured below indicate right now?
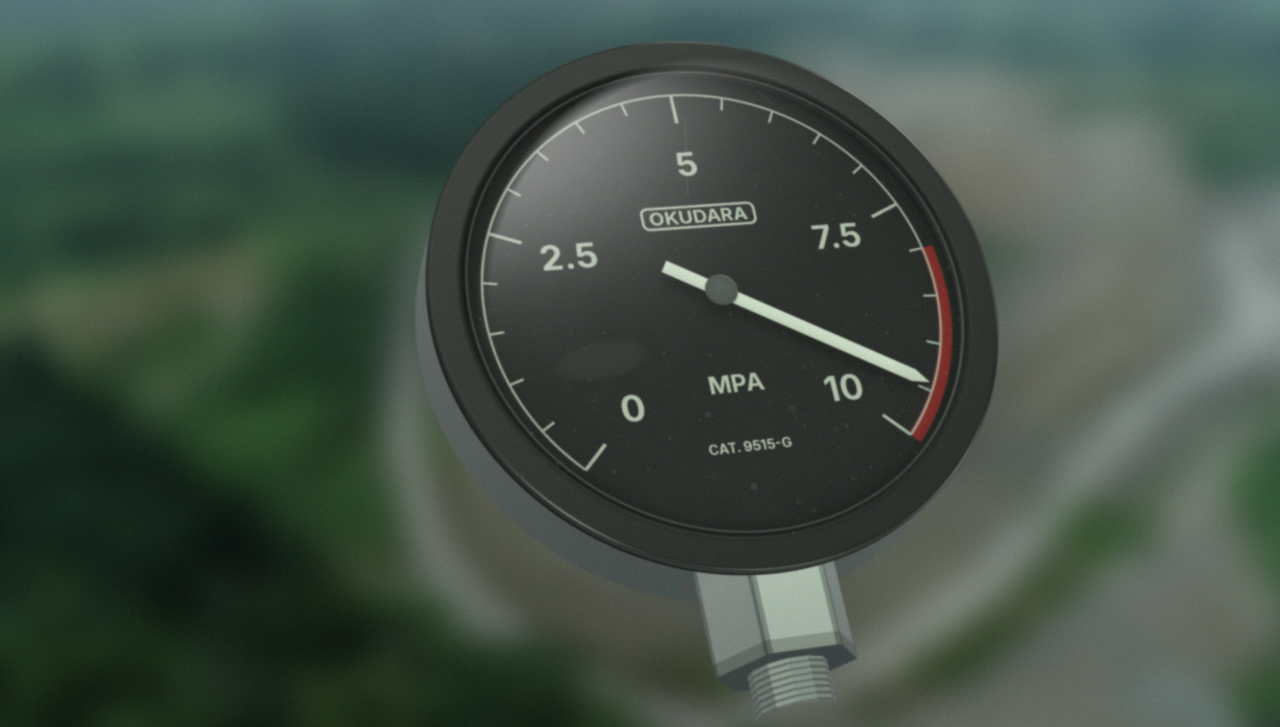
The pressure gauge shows 9.5; MPa
